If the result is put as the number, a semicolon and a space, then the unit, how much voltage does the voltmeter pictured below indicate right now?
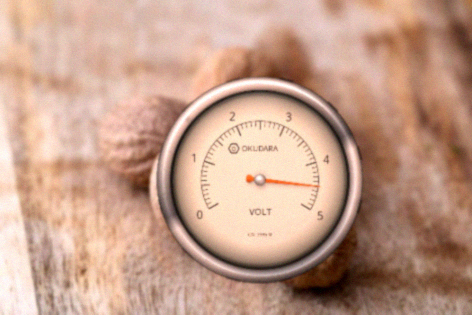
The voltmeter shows 4.5; V
